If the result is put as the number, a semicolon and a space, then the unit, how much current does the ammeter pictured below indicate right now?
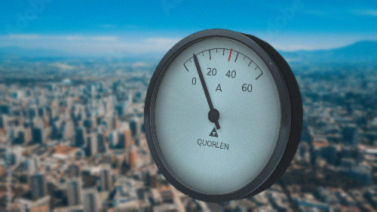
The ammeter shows 10; A
